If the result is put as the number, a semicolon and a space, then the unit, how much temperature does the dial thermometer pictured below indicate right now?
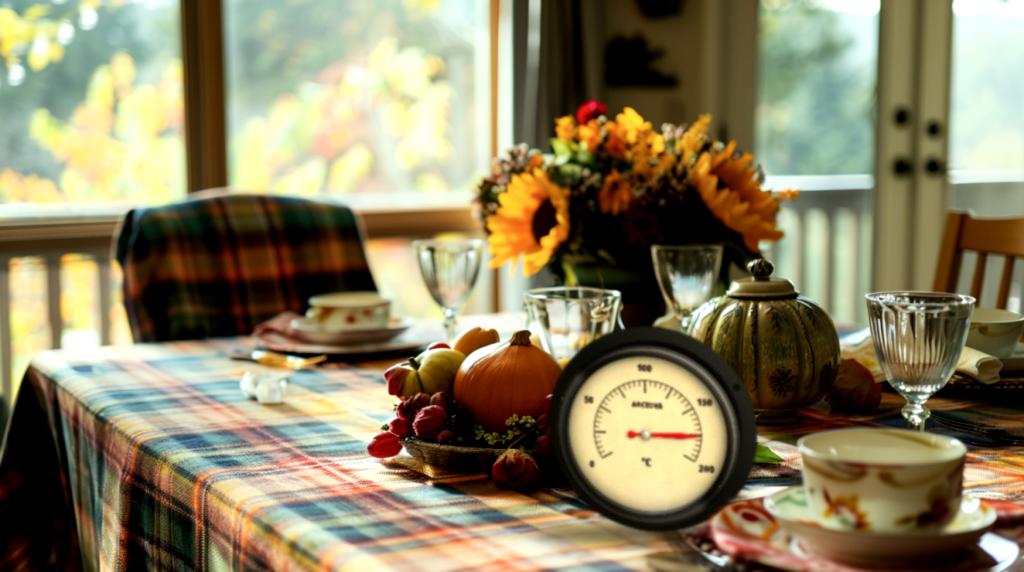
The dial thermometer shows 175; °C
